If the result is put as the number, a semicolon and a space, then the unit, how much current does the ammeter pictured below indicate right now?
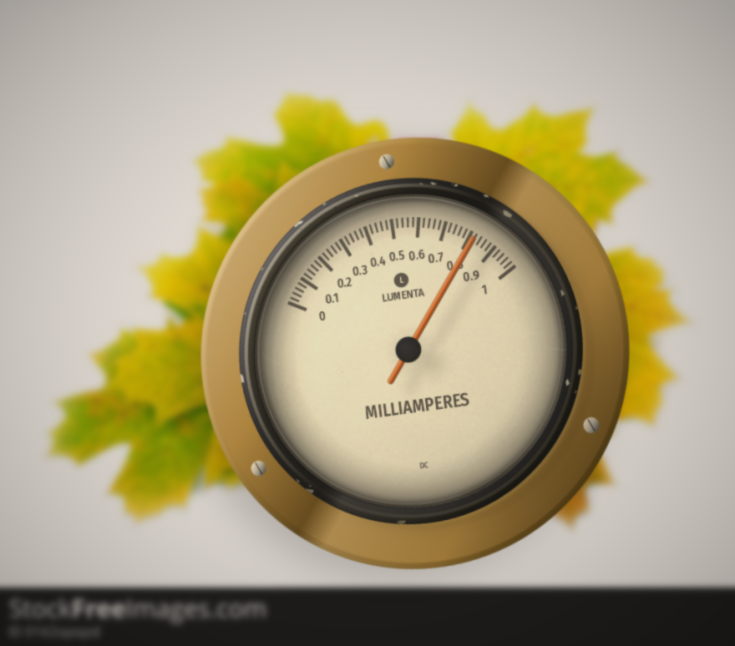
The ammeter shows 0.82; mA
